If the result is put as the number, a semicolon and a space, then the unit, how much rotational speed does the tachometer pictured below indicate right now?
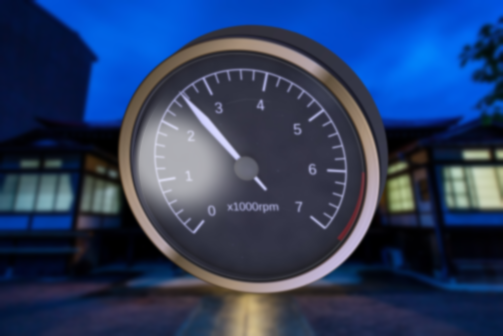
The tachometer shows 2600; rpm
